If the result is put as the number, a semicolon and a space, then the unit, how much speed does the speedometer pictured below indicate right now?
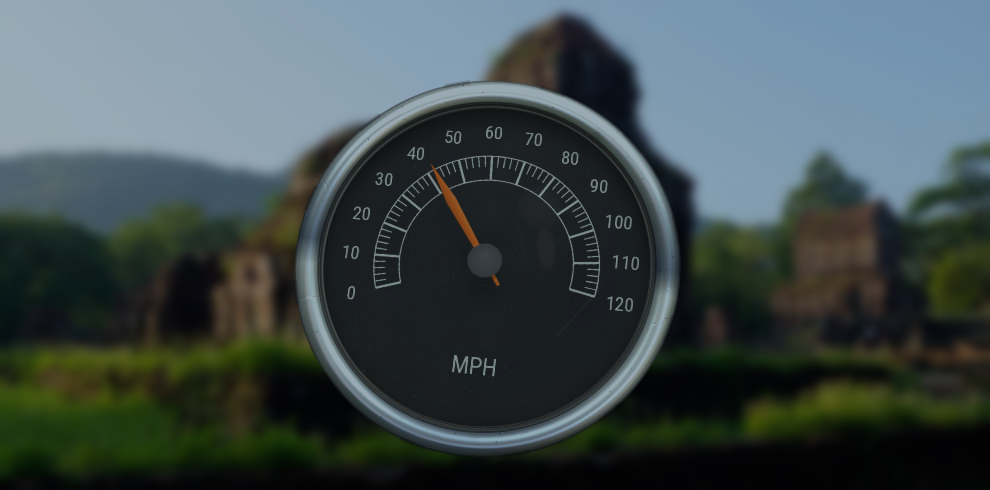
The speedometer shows 42; mph
